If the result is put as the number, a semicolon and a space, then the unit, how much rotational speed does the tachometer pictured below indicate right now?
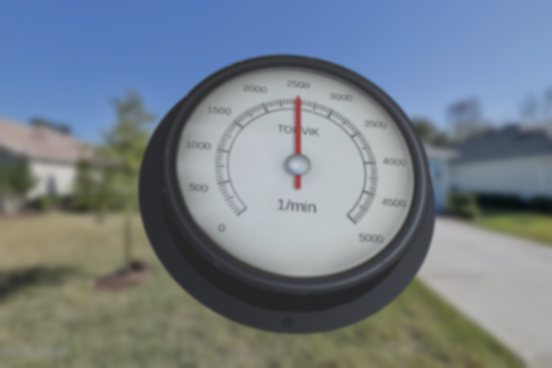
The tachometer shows 2500; rpm
